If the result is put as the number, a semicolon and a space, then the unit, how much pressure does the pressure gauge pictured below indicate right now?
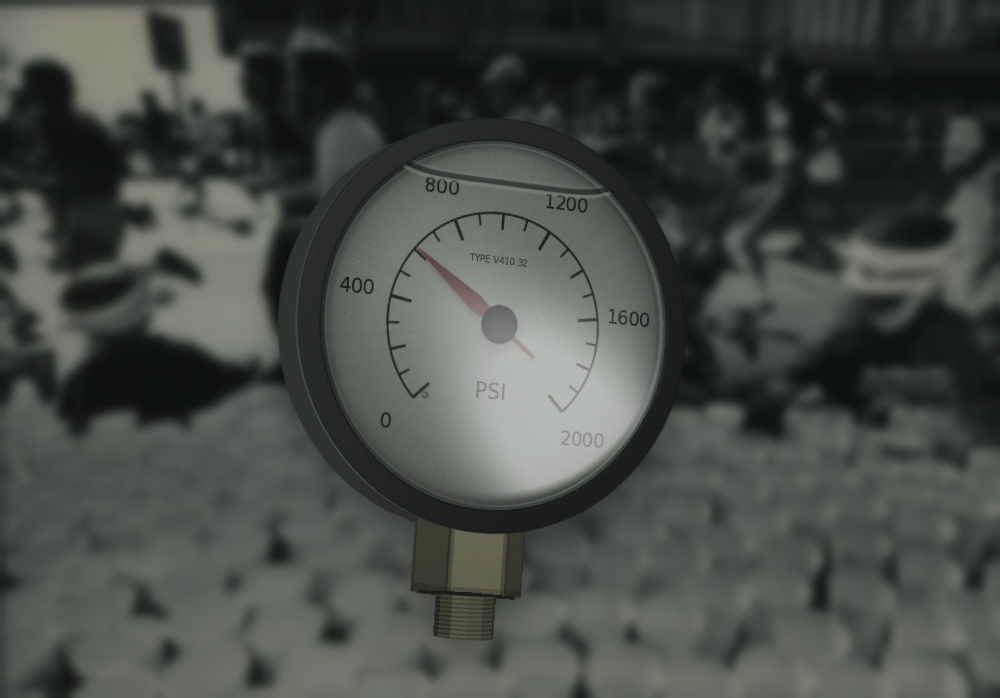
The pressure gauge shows 600; psi
